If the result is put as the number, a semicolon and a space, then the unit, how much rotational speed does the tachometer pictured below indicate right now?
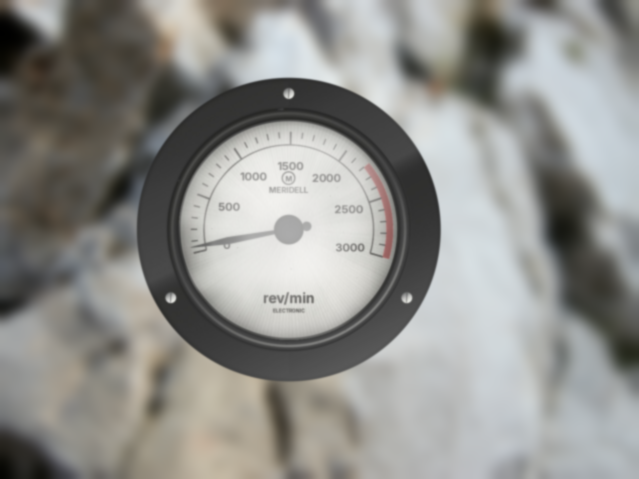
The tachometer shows 50; rpm
